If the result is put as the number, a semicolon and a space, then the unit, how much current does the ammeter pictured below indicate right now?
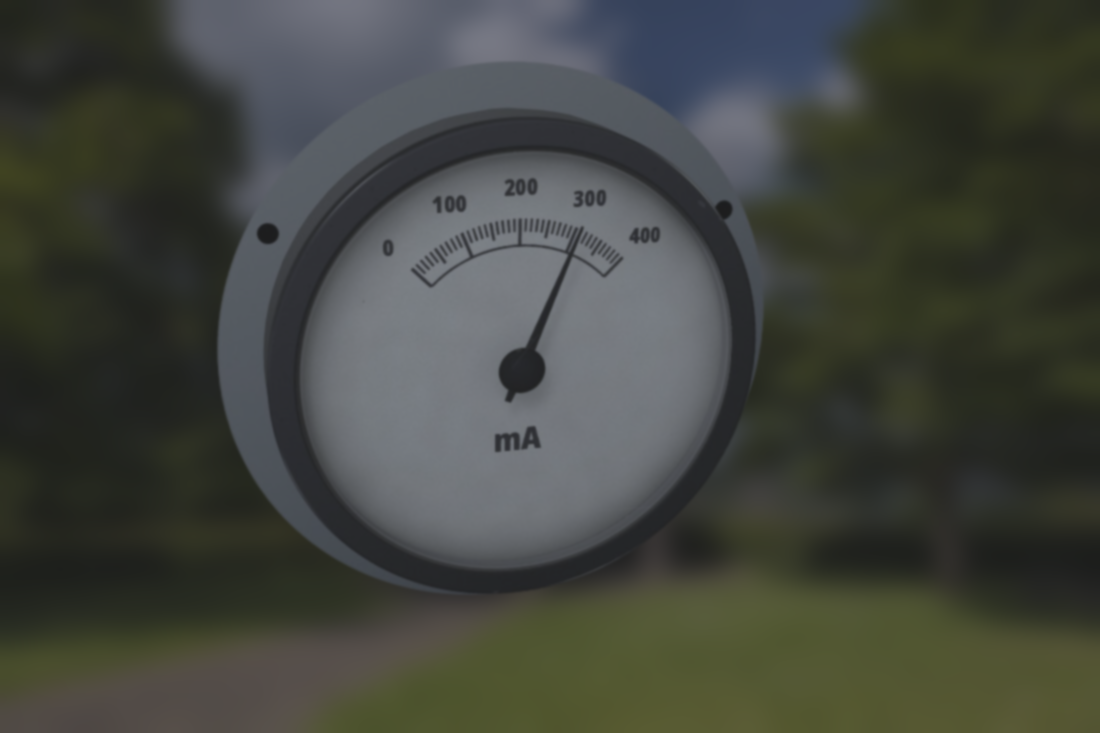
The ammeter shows 300; mA
